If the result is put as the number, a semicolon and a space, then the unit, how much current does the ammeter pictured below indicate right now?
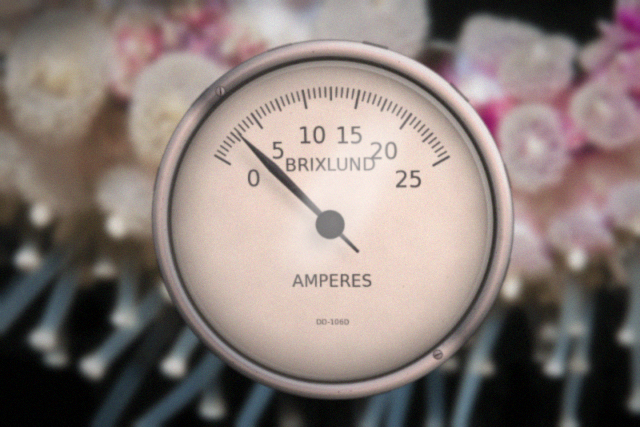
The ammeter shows 3; A
